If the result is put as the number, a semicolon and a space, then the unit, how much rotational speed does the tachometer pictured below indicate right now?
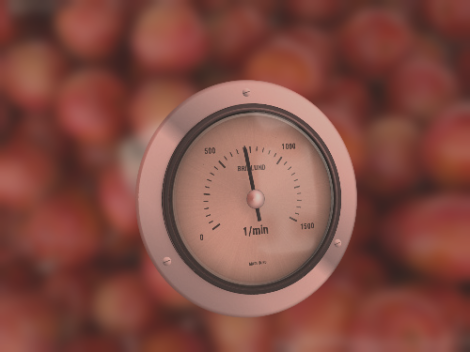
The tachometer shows 700; rpm
